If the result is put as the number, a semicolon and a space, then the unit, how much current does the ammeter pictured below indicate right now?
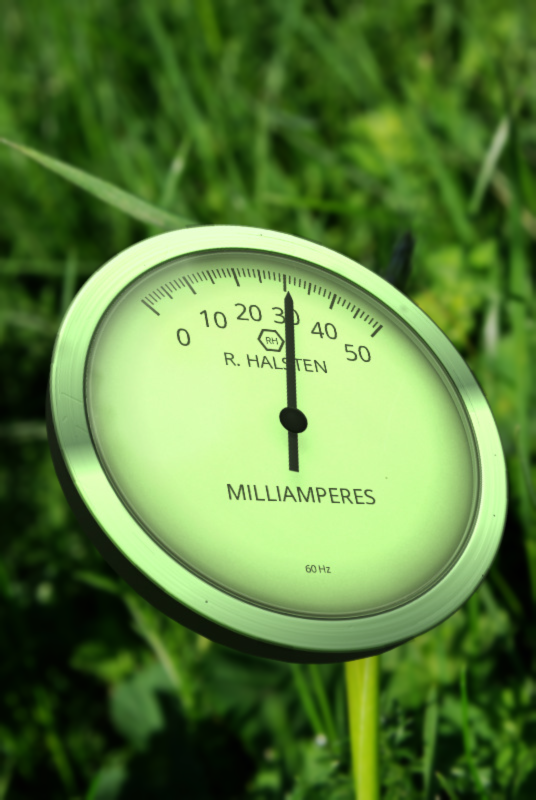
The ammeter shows 30; mA
